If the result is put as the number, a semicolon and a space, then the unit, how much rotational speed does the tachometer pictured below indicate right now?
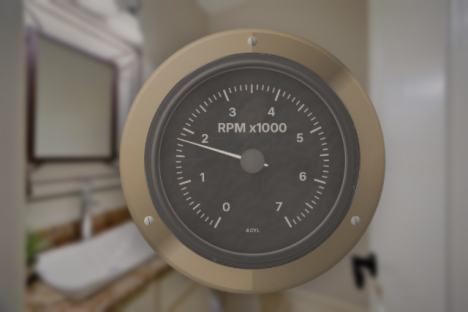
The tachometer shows 1800; rpm
